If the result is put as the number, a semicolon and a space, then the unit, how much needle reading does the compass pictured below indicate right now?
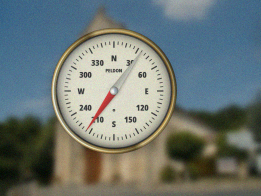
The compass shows 215; °
